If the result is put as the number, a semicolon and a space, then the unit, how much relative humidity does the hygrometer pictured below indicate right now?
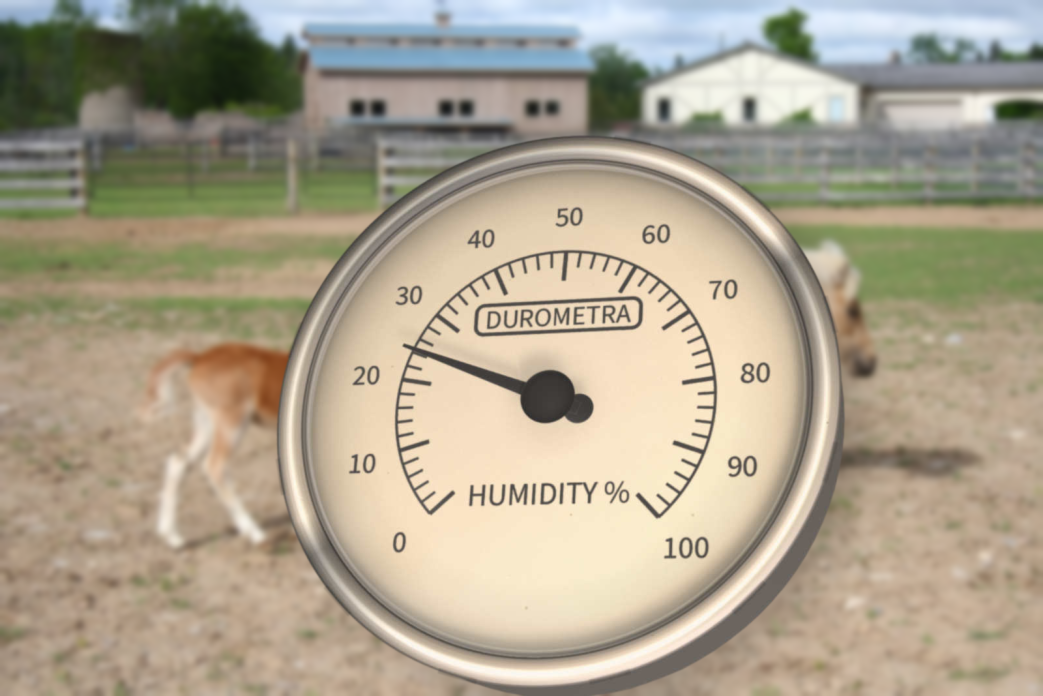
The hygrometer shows 24; %
